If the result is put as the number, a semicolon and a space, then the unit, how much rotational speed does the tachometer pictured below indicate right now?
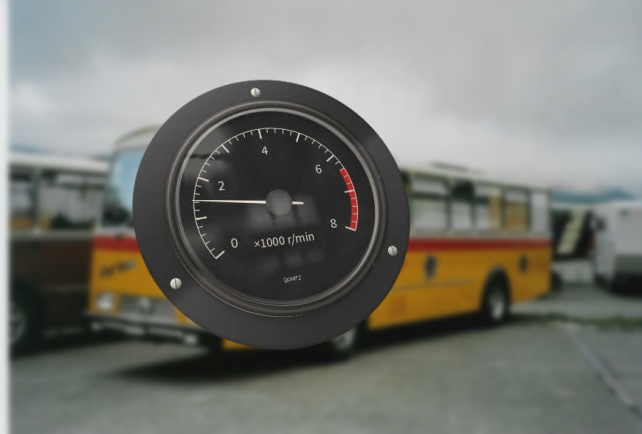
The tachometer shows 1400; rpm
